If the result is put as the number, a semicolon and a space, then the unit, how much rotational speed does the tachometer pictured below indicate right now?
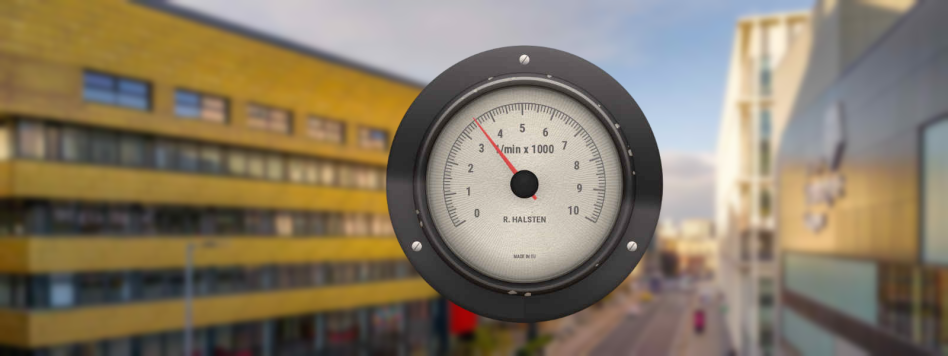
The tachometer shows 3500; rpm
